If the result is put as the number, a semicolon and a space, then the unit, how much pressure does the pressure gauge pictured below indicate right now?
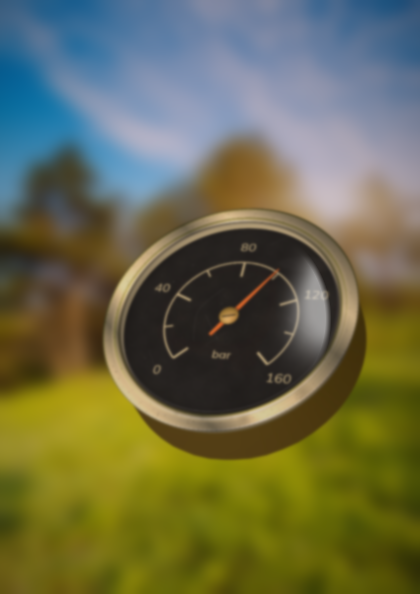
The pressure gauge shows 100; bar
